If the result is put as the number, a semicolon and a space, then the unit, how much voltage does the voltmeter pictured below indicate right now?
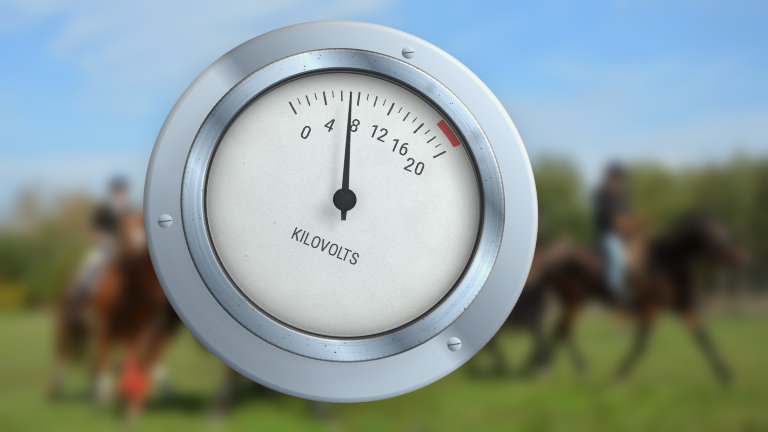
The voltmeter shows 7; kV
